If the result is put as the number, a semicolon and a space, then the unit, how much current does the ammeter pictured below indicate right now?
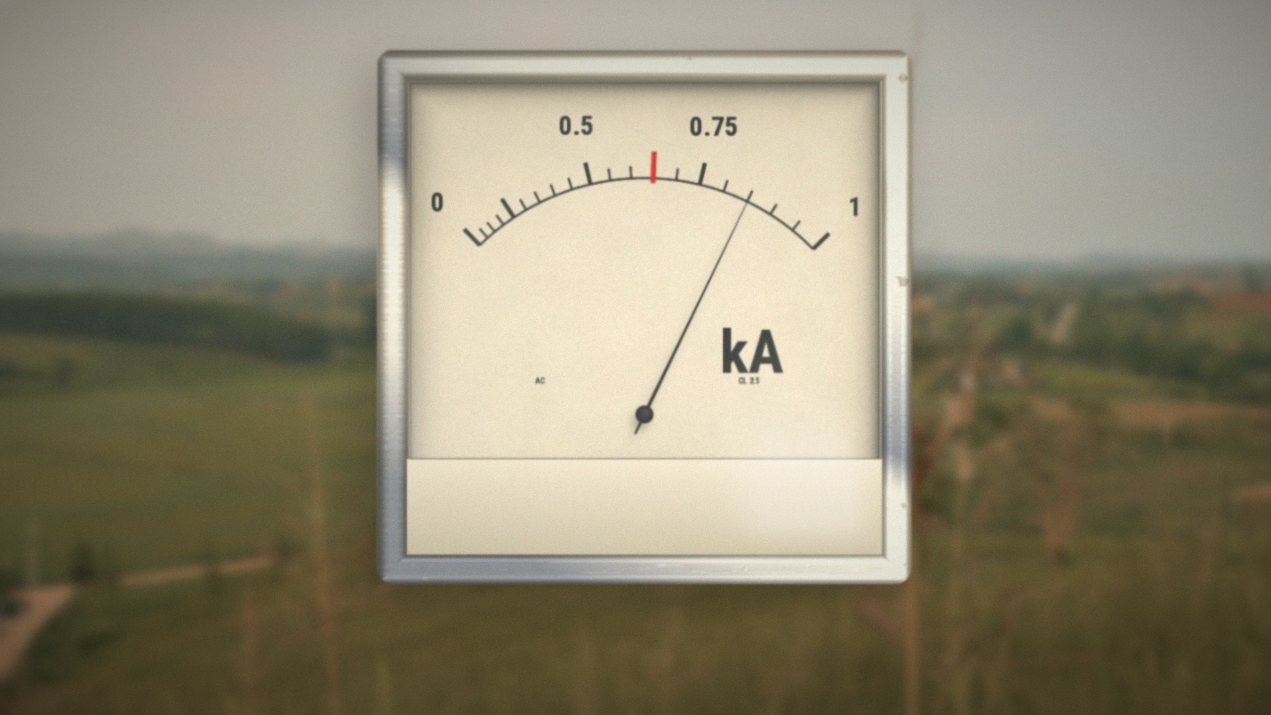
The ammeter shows 0.85; kA
